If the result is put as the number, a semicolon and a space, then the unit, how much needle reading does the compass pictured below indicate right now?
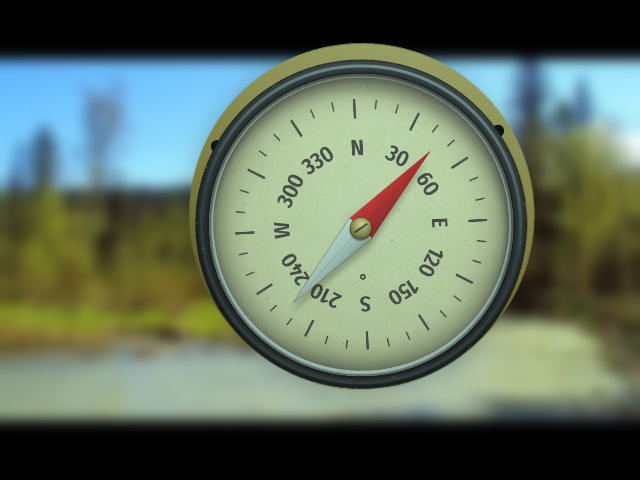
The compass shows 45; °
